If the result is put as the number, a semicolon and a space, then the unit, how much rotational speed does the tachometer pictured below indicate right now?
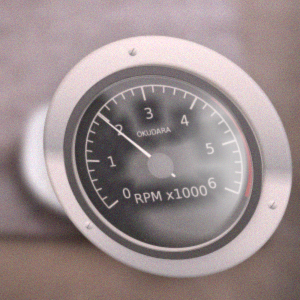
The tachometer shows 2000; rpm
